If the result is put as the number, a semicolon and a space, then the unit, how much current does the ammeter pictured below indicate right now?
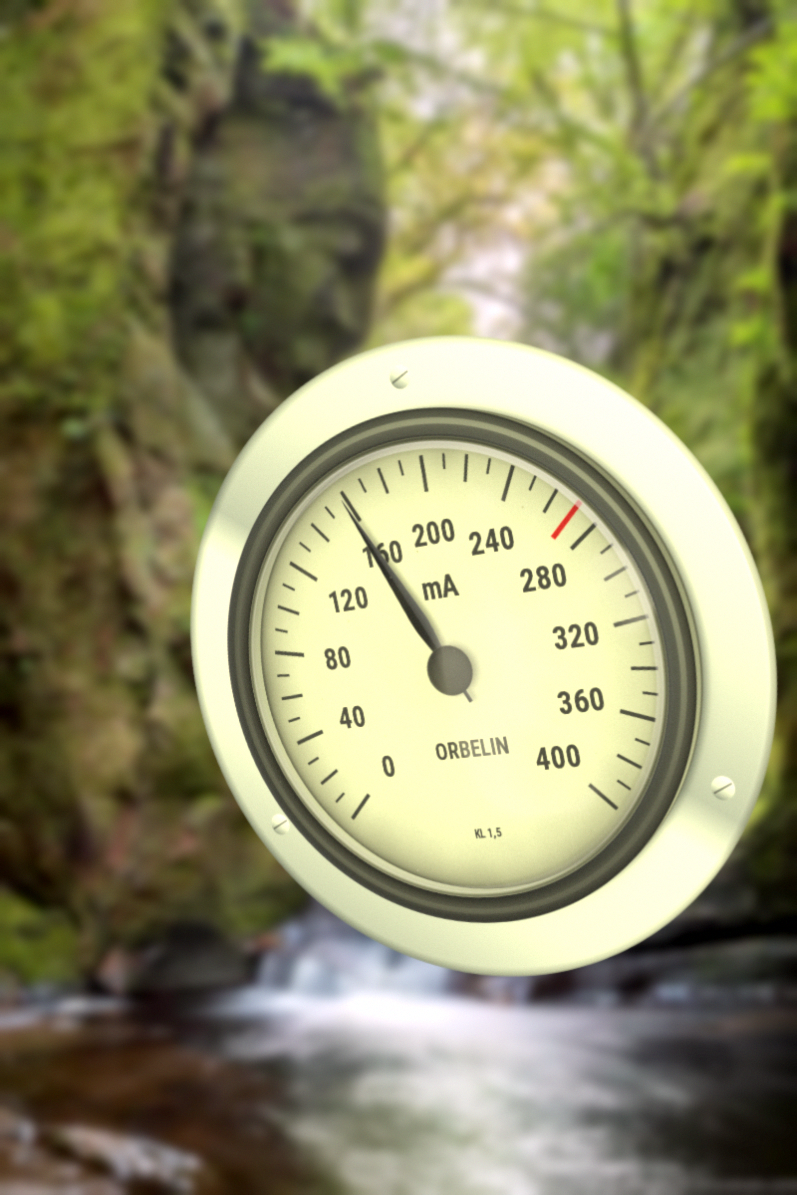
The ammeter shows 160; mA
